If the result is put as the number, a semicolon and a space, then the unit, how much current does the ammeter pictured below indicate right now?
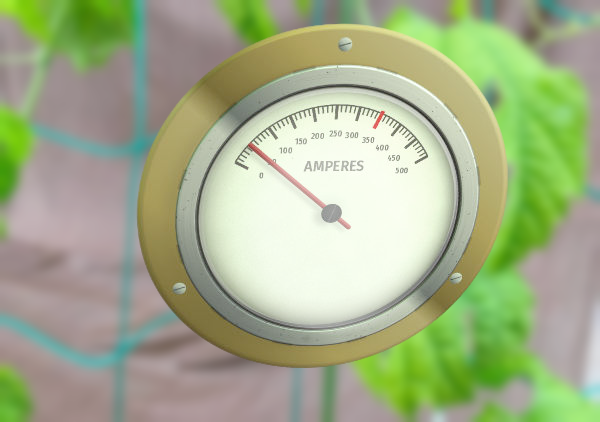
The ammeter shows 50; A
